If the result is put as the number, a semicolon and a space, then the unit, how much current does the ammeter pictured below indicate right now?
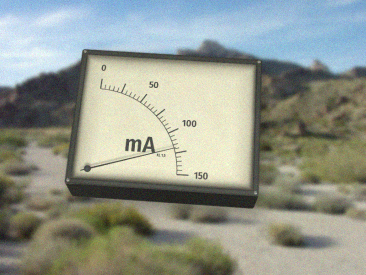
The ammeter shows 120; mA
